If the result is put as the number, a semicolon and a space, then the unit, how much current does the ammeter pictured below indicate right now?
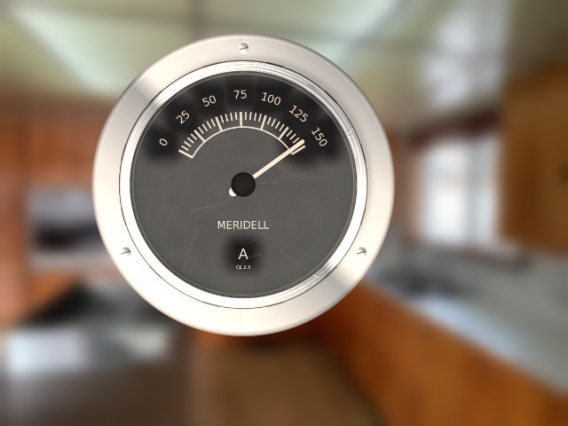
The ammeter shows 145; A
